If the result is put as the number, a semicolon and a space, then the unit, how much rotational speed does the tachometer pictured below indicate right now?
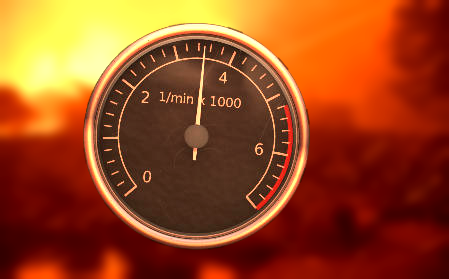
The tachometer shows 3500; rpm
